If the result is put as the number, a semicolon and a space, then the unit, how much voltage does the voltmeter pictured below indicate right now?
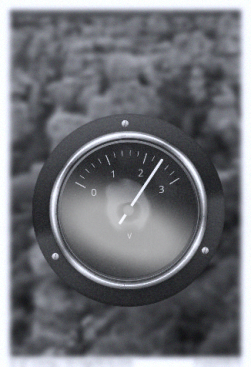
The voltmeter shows 2.4; V
